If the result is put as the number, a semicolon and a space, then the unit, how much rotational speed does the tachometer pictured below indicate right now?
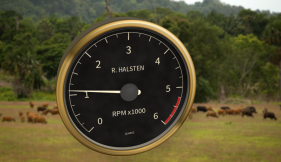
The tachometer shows 1125; rpm
